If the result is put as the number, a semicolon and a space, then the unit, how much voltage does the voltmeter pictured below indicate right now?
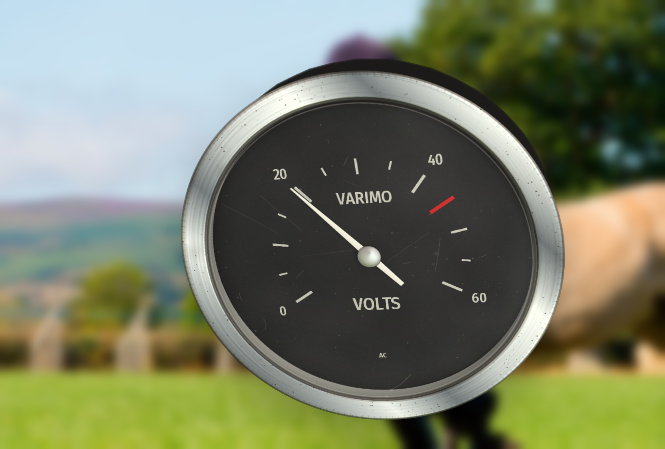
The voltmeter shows 20; V
